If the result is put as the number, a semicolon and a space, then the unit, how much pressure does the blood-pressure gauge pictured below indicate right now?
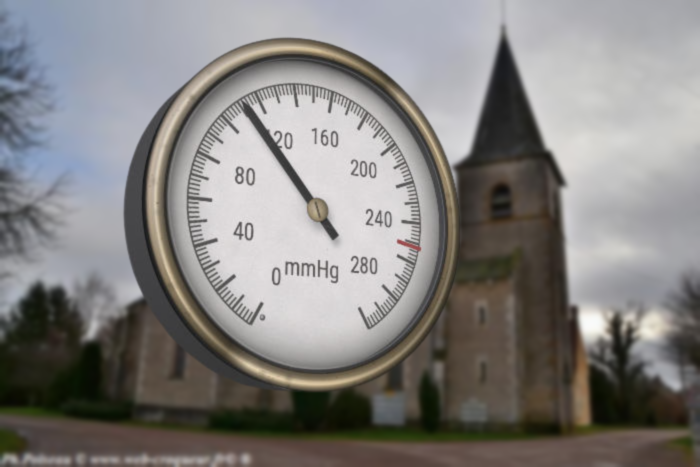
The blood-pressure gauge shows 110; mmHg
